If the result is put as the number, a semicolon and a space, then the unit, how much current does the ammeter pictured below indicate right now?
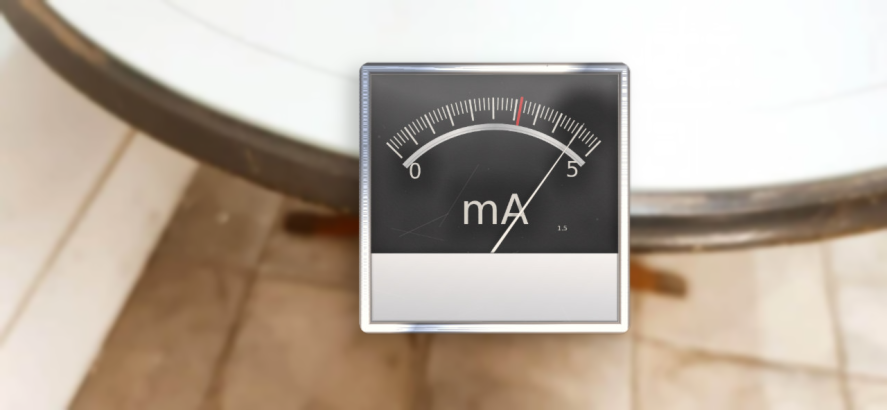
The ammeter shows 4.5; mA
